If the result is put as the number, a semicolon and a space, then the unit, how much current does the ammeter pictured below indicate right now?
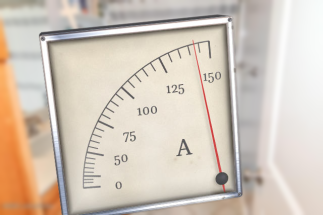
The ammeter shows 142.5; A
